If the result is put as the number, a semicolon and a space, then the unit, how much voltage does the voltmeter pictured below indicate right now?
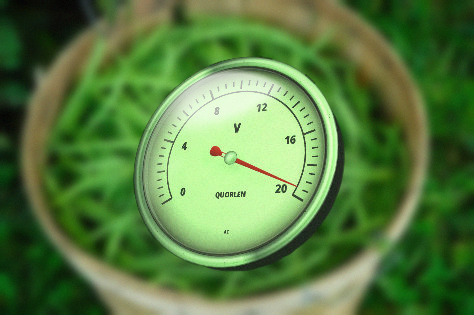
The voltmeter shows 19.5; V
